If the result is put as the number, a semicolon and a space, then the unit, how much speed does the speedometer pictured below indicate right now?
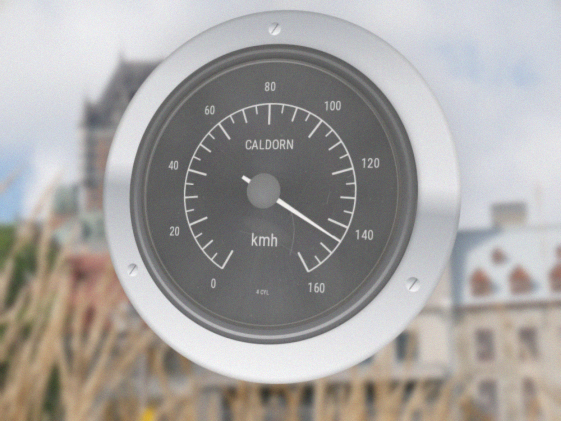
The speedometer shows 145; km/h
